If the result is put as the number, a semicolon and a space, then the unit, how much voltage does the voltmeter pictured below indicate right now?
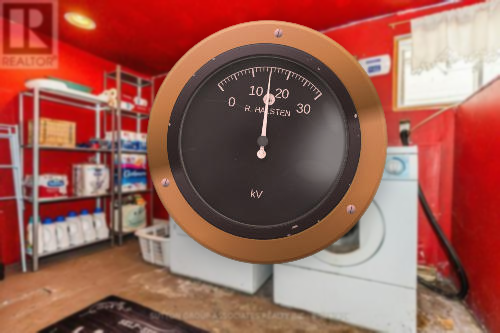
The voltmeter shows 15; kV
